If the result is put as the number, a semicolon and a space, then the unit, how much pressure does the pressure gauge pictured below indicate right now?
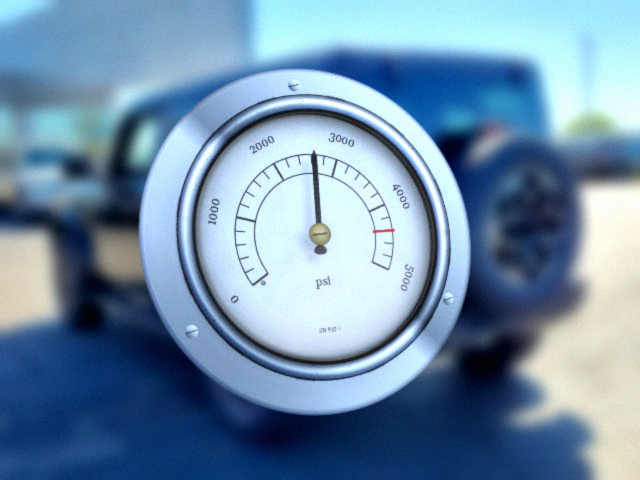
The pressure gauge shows 2600; psi
